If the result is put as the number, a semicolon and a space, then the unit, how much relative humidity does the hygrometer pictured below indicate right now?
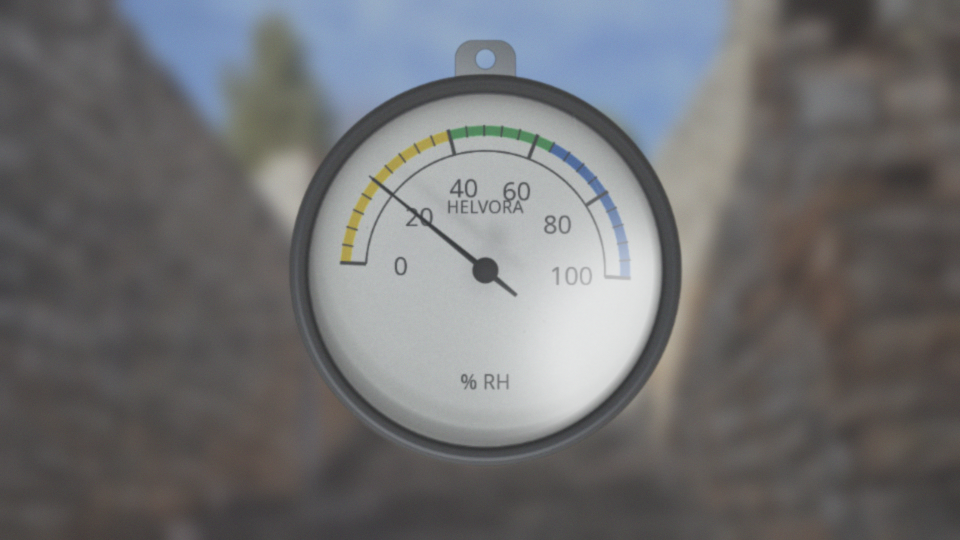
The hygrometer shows 20; %
